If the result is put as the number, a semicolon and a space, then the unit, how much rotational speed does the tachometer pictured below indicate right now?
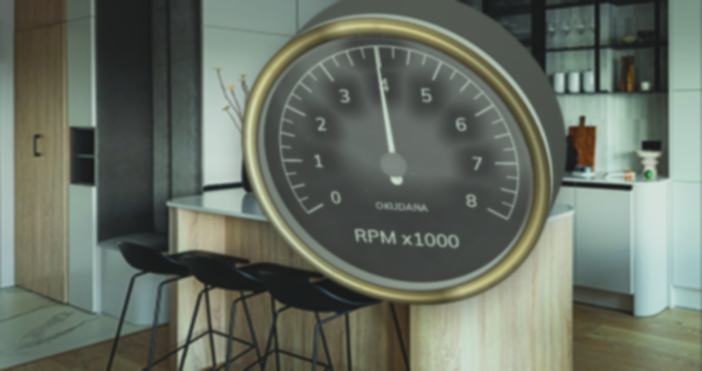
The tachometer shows 4000; rpm
